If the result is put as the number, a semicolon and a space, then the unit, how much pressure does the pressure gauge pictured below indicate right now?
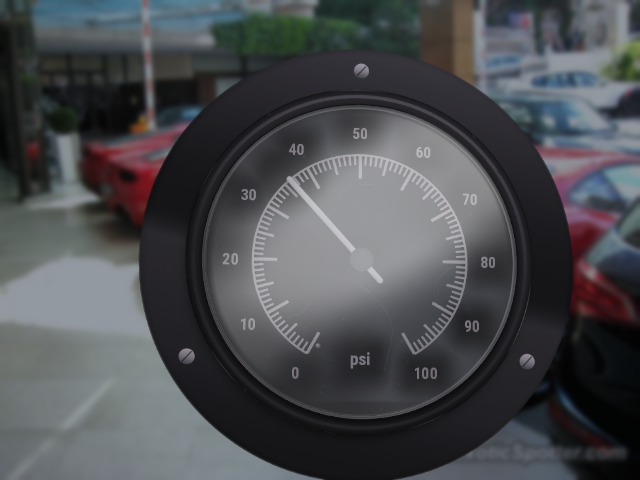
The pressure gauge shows 36; psi
